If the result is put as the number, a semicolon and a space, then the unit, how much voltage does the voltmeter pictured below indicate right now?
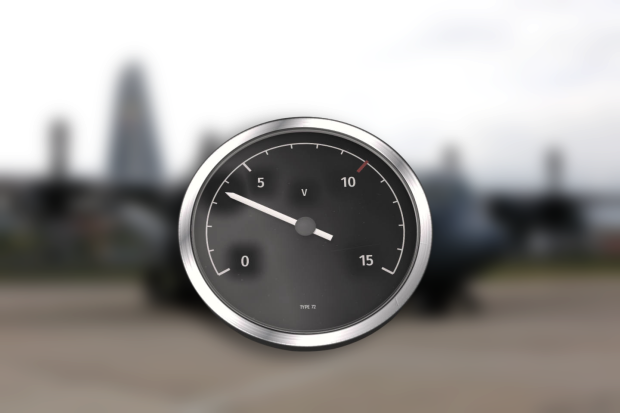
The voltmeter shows 3.5; V
